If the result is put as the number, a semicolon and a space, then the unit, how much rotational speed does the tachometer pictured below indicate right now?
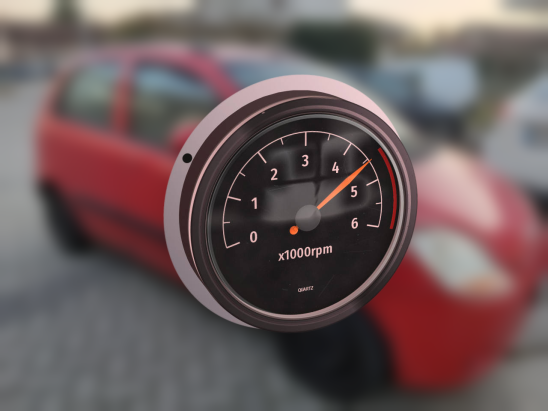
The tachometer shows 4500; rpm
